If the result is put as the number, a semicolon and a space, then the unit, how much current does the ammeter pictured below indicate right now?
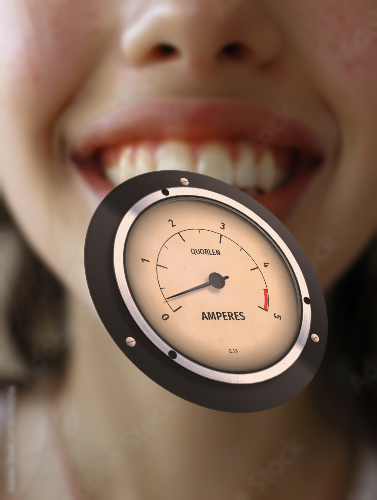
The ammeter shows 0.25; A
